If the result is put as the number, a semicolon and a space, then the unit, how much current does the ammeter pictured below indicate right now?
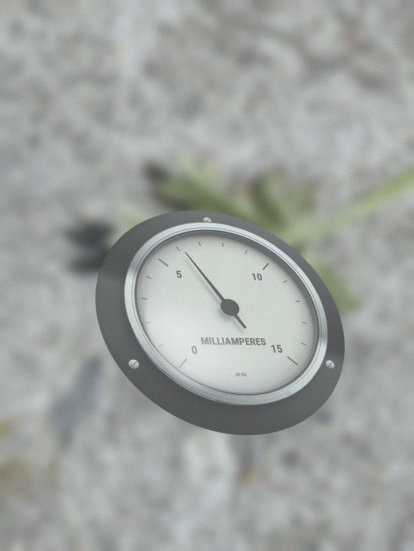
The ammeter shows 6; mA
